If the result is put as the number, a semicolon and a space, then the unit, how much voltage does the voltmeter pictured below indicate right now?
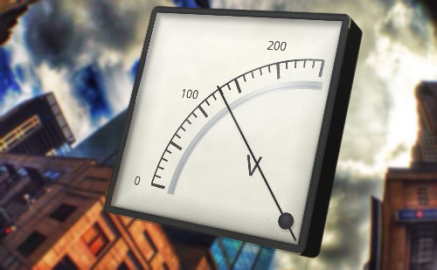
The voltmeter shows 130; V
